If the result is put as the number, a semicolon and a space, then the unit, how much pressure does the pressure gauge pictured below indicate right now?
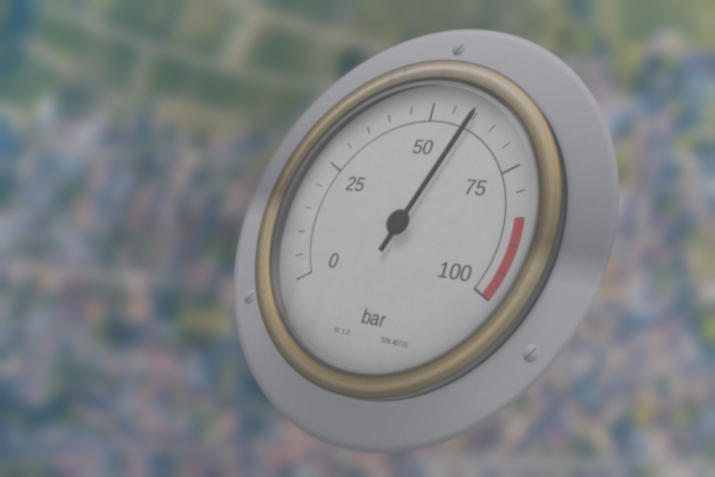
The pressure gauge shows 60; bar
